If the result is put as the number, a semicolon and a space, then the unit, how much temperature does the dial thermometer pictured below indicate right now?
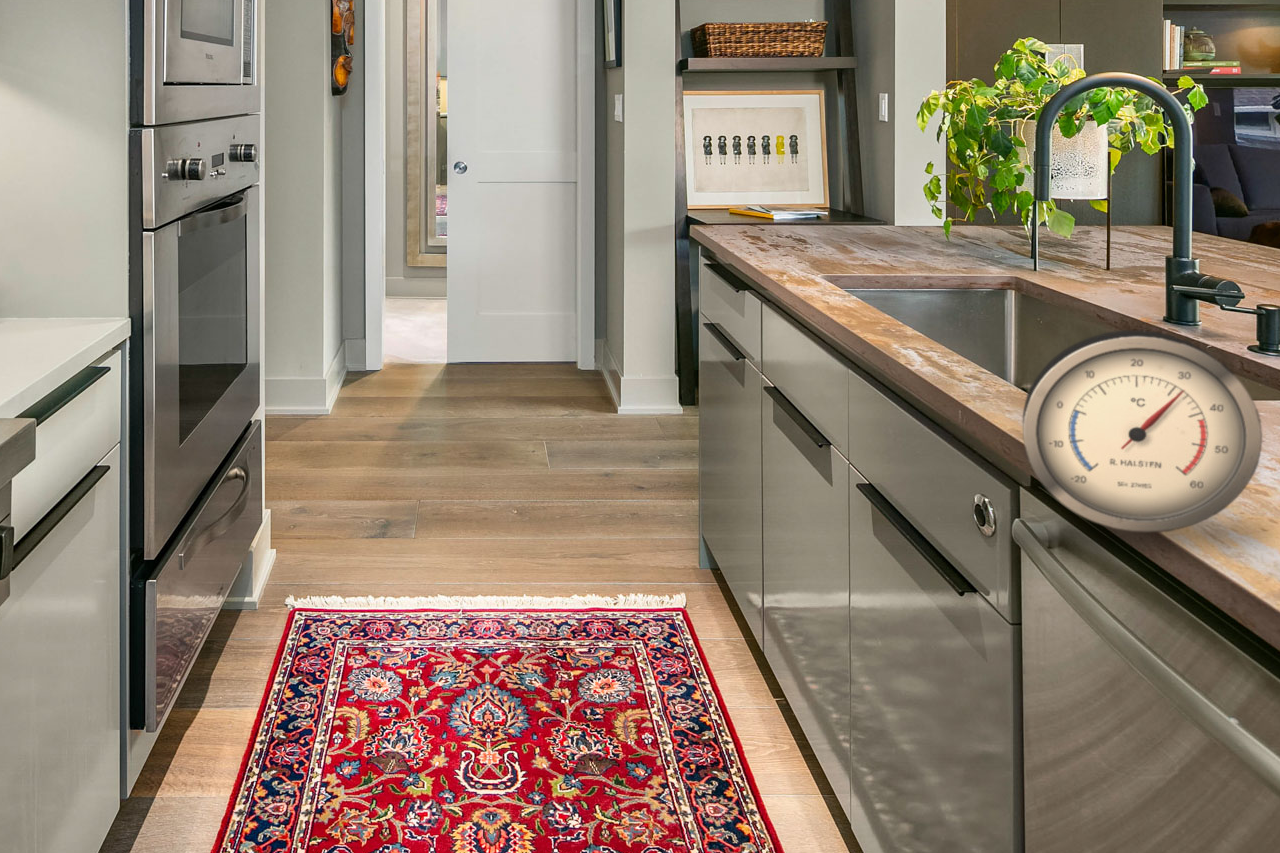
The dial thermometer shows 32; °C
